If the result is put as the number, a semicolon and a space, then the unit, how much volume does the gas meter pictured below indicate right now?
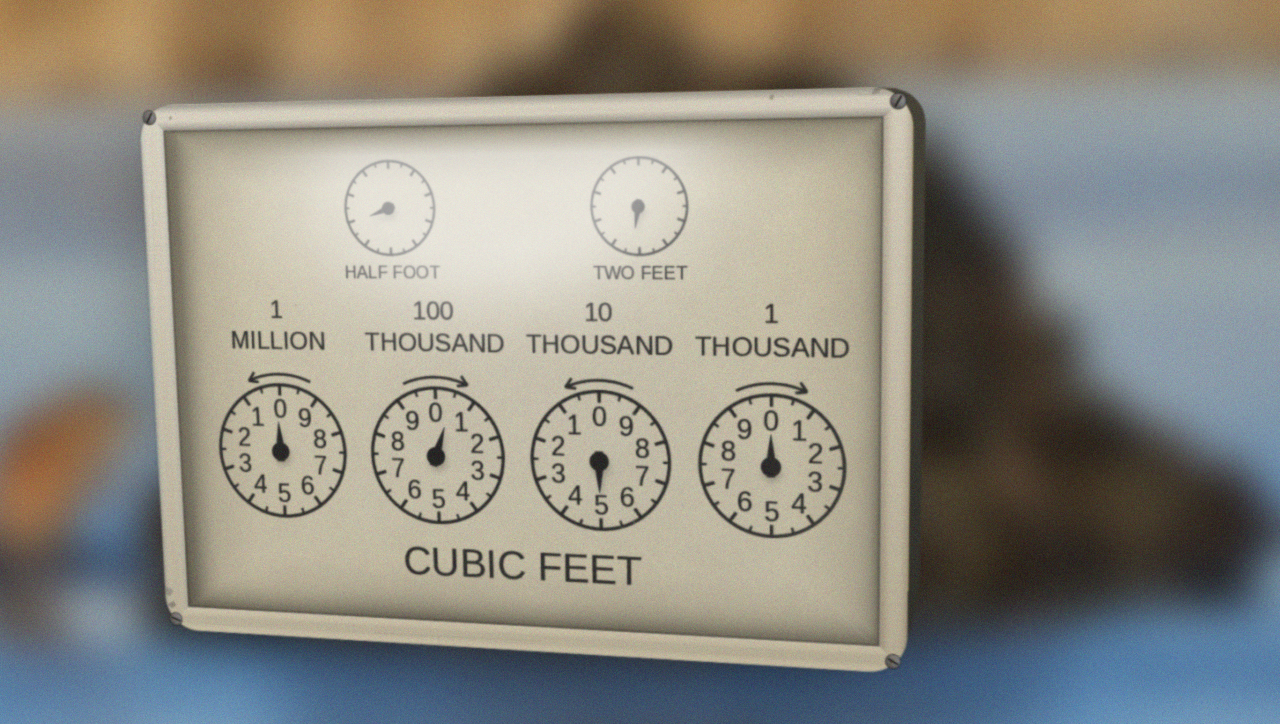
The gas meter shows 5000; ft³
